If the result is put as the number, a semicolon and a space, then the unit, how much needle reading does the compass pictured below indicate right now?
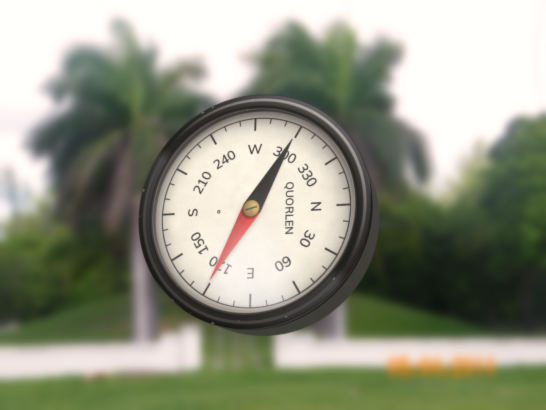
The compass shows 120; °
